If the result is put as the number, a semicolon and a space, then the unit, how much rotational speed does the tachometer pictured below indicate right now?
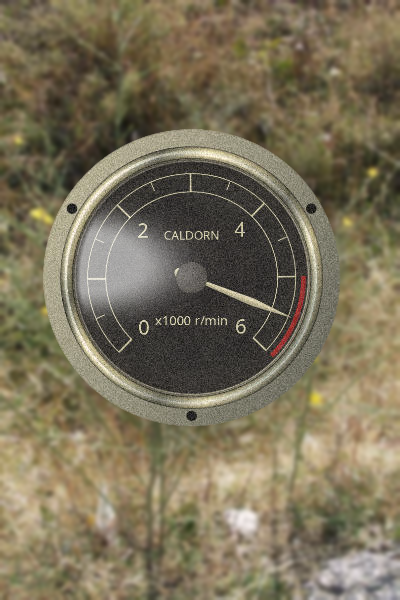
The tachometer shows 5500; rpm
